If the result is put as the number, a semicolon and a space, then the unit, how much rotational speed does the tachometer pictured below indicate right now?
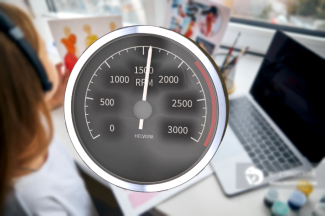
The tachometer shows 1600; rpm
